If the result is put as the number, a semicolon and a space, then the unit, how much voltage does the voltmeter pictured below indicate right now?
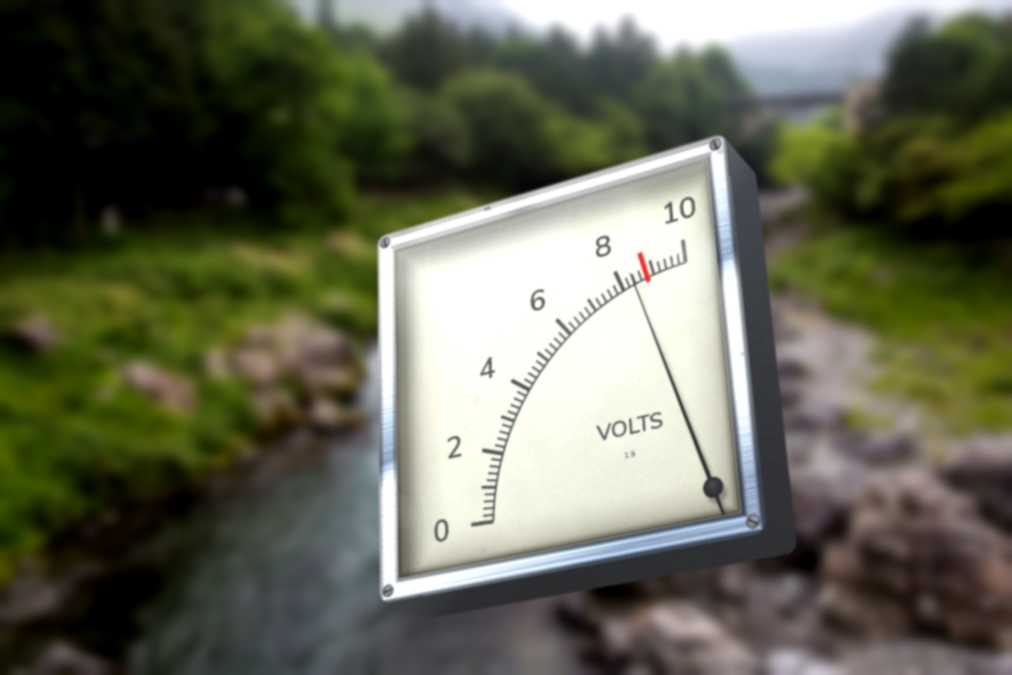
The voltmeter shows 8.4; V
